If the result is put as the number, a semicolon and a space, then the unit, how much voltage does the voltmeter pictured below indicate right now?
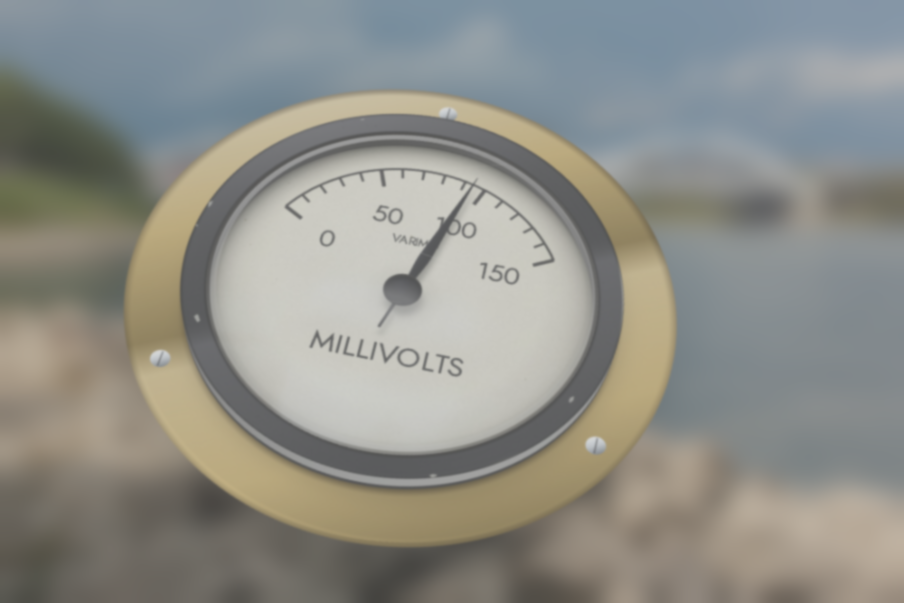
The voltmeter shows 95; mV
